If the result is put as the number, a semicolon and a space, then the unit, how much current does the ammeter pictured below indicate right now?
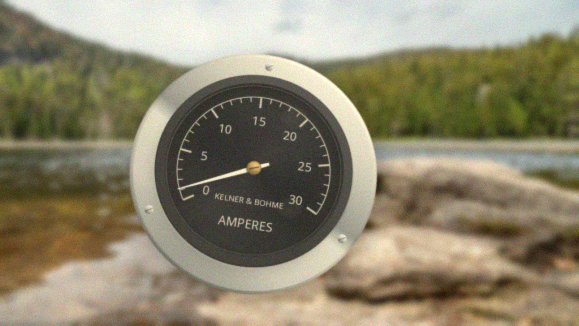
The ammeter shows 1; A
